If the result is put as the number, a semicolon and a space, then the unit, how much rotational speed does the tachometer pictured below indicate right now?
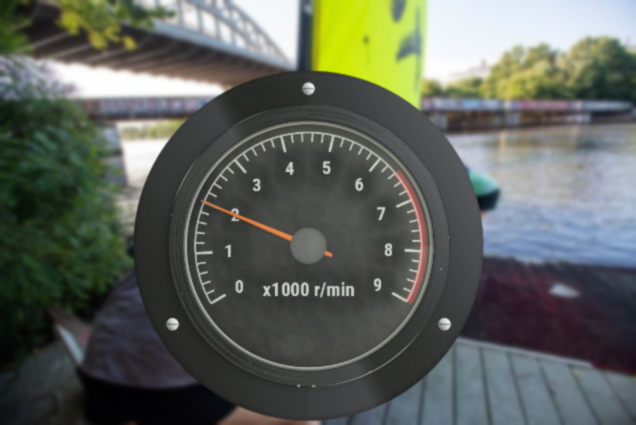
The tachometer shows 2000; rpm
